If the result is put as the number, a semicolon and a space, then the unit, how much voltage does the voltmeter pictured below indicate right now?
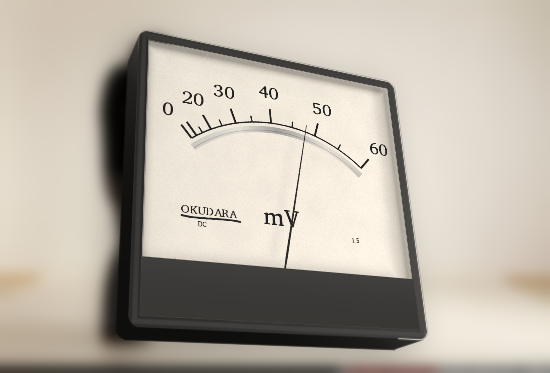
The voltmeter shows 47.5; mV
